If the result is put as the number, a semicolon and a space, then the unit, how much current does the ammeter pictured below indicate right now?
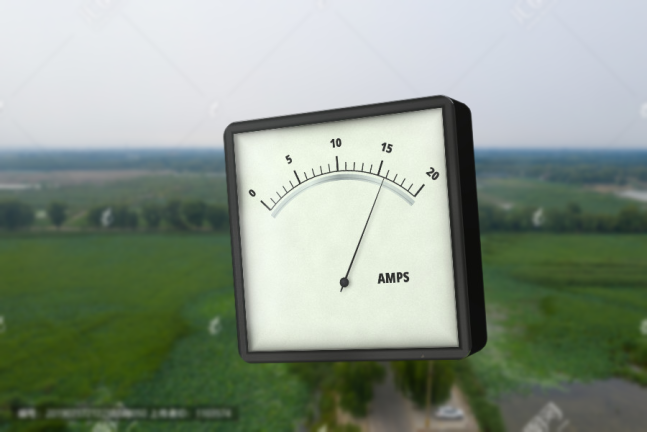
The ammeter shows 16; A
